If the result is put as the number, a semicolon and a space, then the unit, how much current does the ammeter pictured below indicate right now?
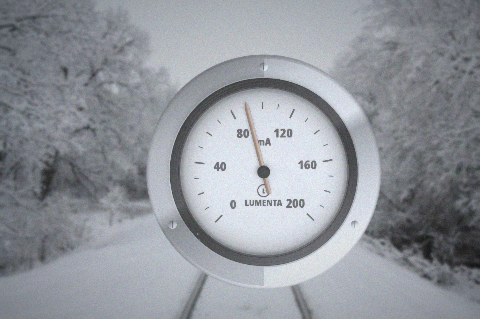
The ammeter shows 90; mA
